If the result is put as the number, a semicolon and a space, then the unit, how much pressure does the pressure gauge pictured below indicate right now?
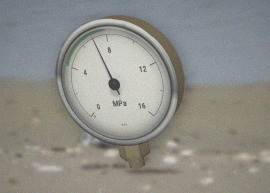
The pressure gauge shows 7; MPa
